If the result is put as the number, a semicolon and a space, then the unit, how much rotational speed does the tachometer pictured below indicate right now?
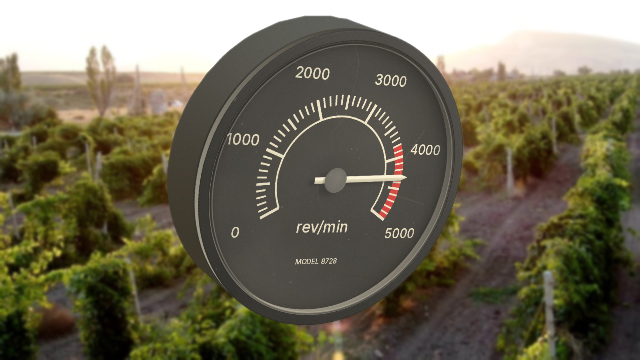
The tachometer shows 4300; rpm
